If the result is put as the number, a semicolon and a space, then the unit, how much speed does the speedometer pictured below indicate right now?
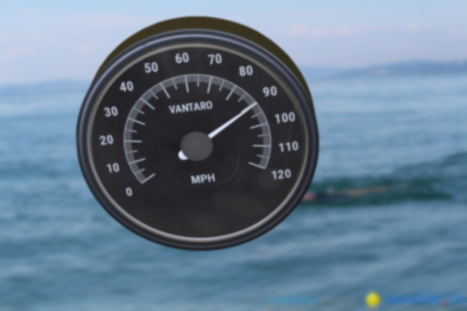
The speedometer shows 90; mph
